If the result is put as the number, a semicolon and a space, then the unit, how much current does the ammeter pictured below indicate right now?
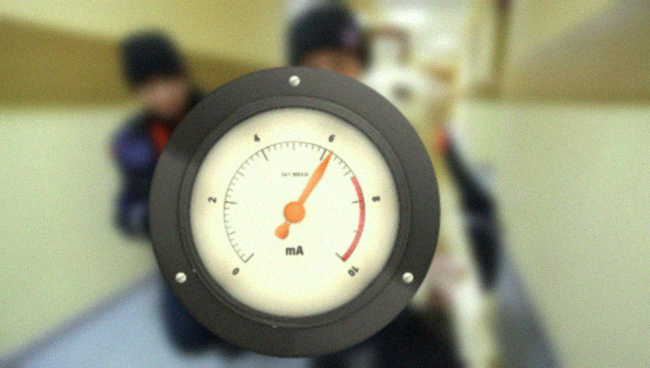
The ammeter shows 6.2; mA
